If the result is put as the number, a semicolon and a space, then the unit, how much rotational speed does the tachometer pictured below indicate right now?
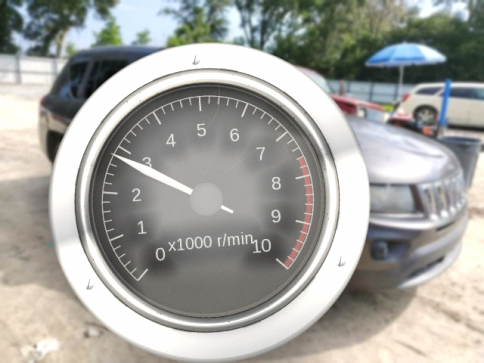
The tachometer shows 2800; rpm
